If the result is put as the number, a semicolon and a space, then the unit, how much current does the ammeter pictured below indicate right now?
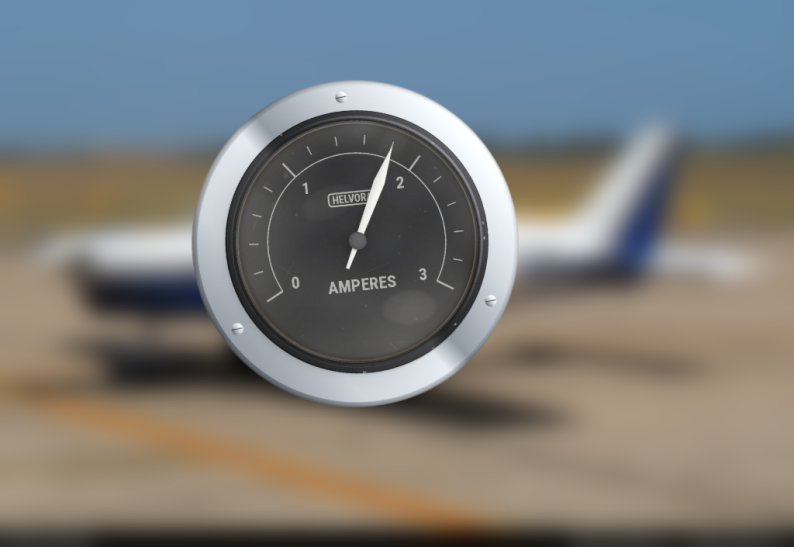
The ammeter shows 1.8; A
